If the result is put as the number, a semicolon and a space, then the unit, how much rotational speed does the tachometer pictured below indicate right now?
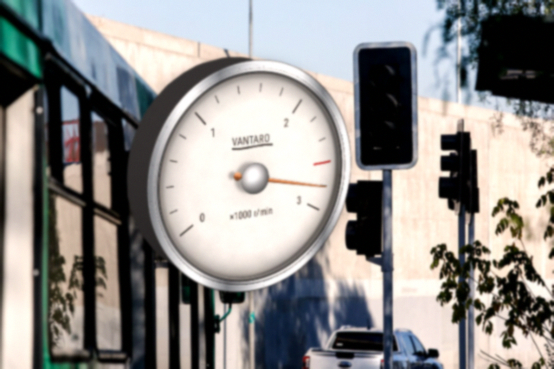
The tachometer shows 2800; rpm
